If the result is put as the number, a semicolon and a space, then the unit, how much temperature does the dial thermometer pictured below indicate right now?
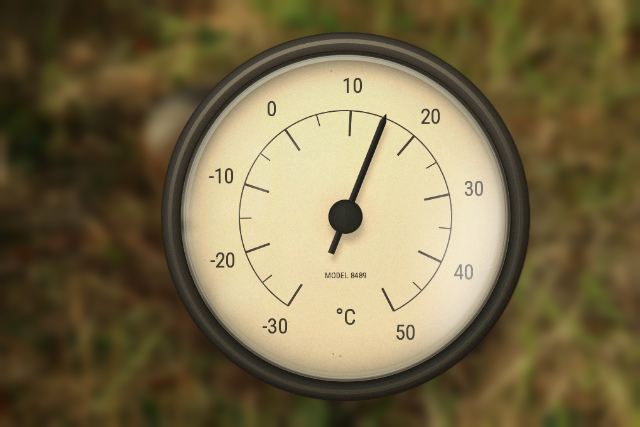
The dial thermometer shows 15; °C
